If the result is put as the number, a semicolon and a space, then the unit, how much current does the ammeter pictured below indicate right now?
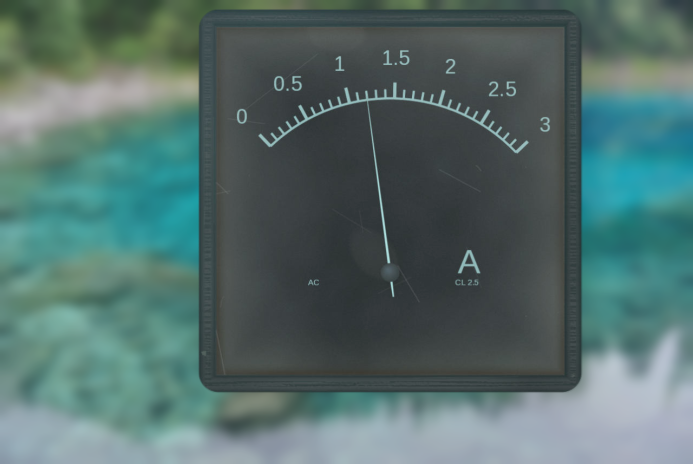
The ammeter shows 1.2; A
